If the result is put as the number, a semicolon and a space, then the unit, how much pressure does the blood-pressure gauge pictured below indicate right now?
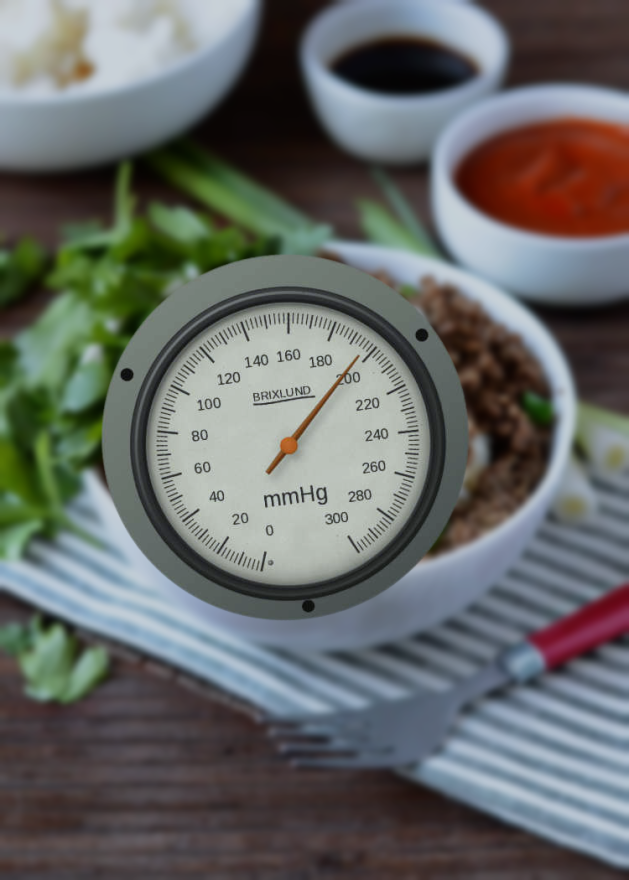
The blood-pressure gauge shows 196; mmHg
